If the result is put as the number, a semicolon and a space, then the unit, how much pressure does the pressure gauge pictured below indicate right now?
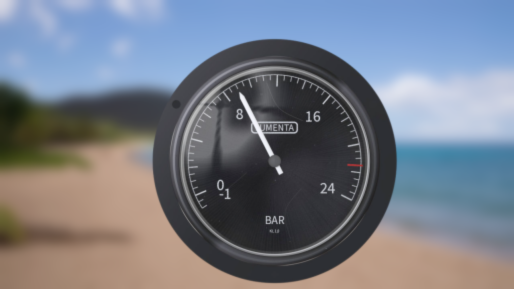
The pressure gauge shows 9; bar
